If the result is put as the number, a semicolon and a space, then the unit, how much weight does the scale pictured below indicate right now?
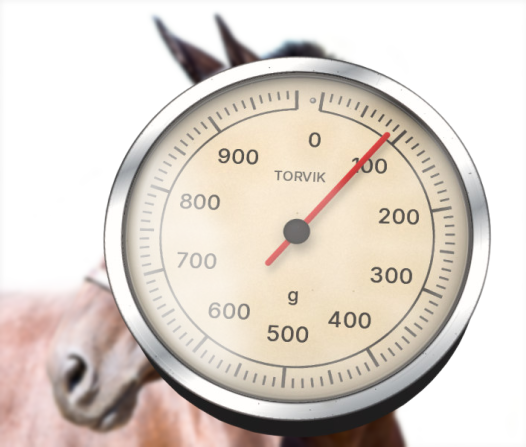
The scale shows 90; g
